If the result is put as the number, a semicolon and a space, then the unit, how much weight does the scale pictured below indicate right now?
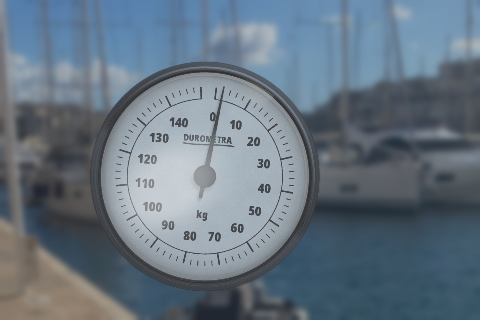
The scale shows 2; kg
